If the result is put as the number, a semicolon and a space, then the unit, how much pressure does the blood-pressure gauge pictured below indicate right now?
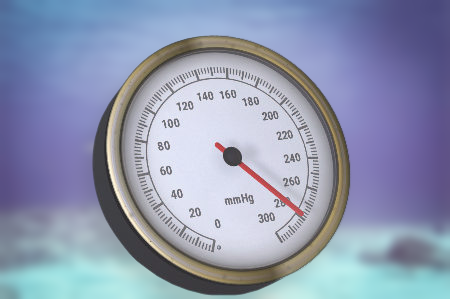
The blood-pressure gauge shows 280; mmHg
